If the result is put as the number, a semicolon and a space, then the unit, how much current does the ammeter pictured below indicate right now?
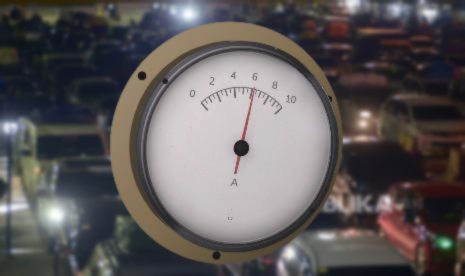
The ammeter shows 6; A
